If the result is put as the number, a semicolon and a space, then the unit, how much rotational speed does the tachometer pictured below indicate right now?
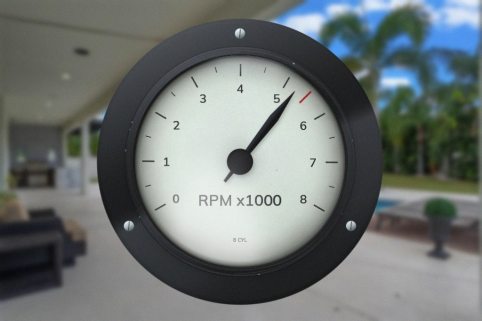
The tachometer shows 5250; rpm
